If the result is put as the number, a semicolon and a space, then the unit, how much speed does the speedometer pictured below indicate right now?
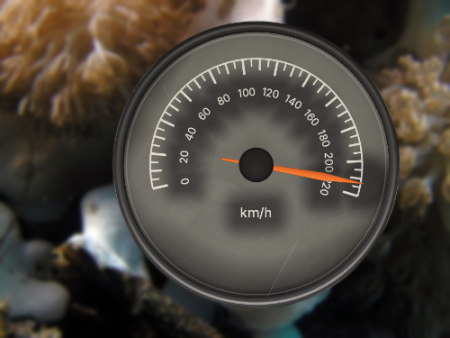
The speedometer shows 212.5; km/h
